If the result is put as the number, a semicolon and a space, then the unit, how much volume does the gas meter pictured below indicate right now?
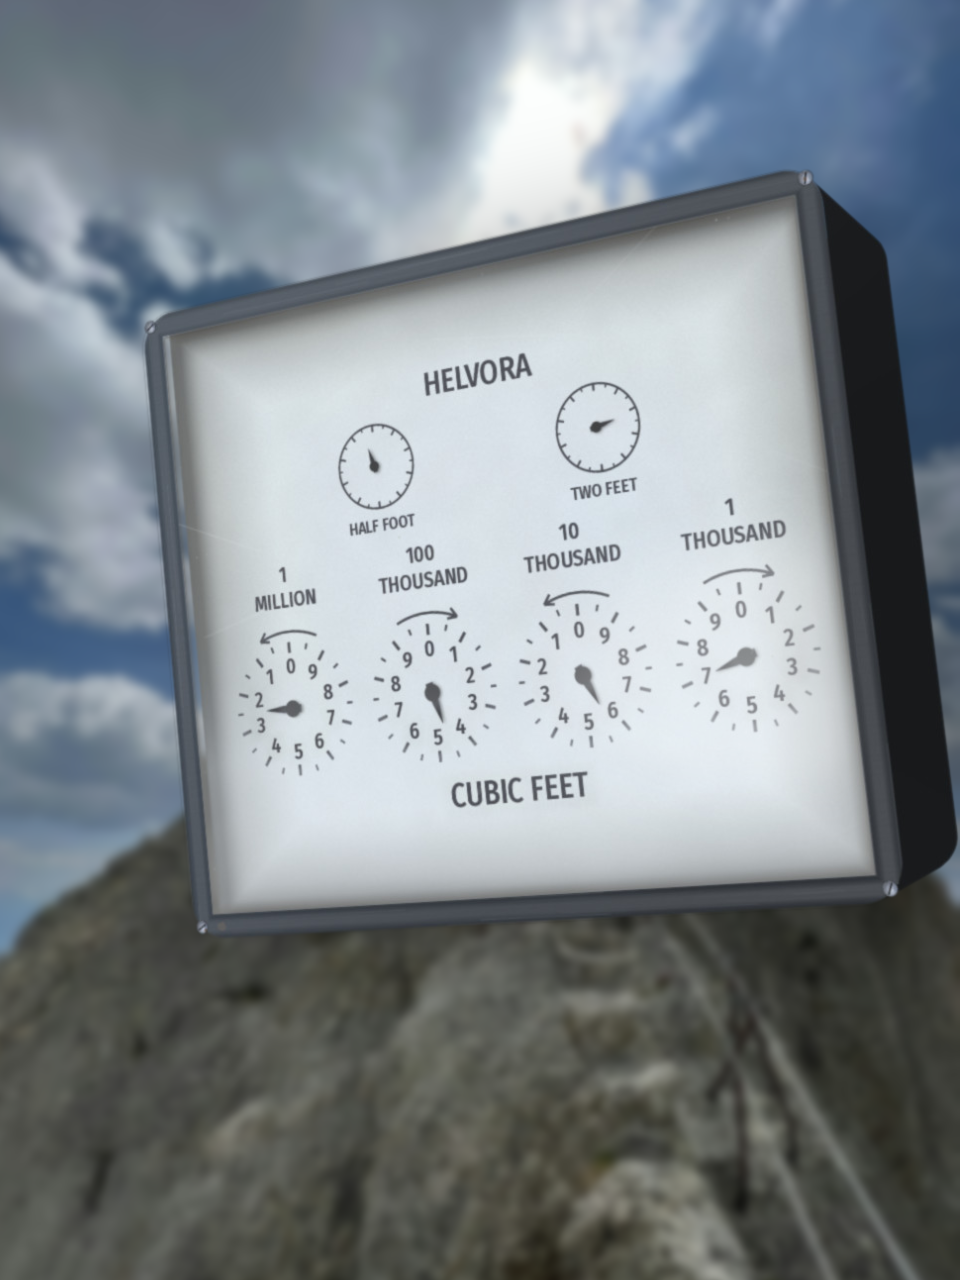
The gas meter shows 245700; ft³
